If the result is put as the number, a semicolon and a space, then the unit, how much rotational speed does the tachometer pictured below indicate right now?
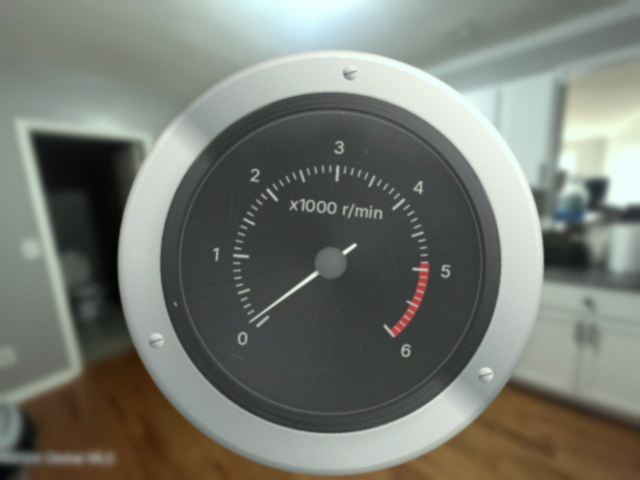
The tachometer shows 100; rpm
